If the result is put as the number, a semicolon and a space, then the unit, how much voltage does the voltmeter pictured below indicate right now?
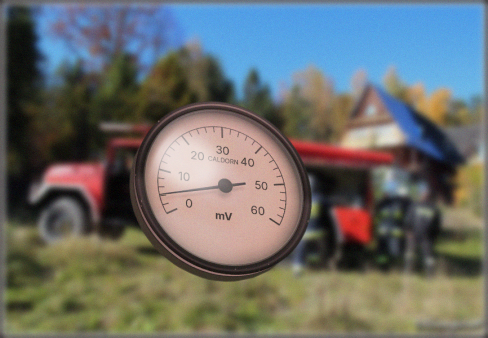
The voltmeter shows 4; mV
